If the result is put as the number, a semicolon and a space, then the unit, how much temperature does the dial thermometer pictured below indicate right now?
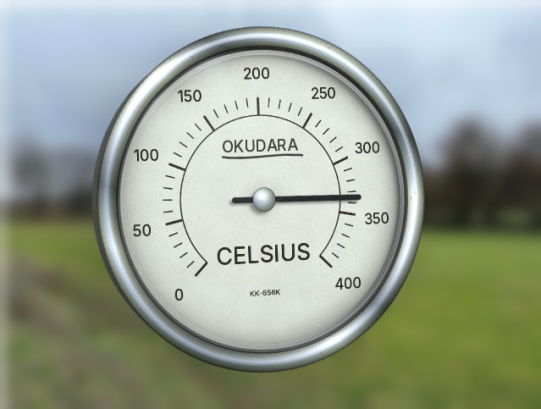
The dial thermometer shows 335; °C
